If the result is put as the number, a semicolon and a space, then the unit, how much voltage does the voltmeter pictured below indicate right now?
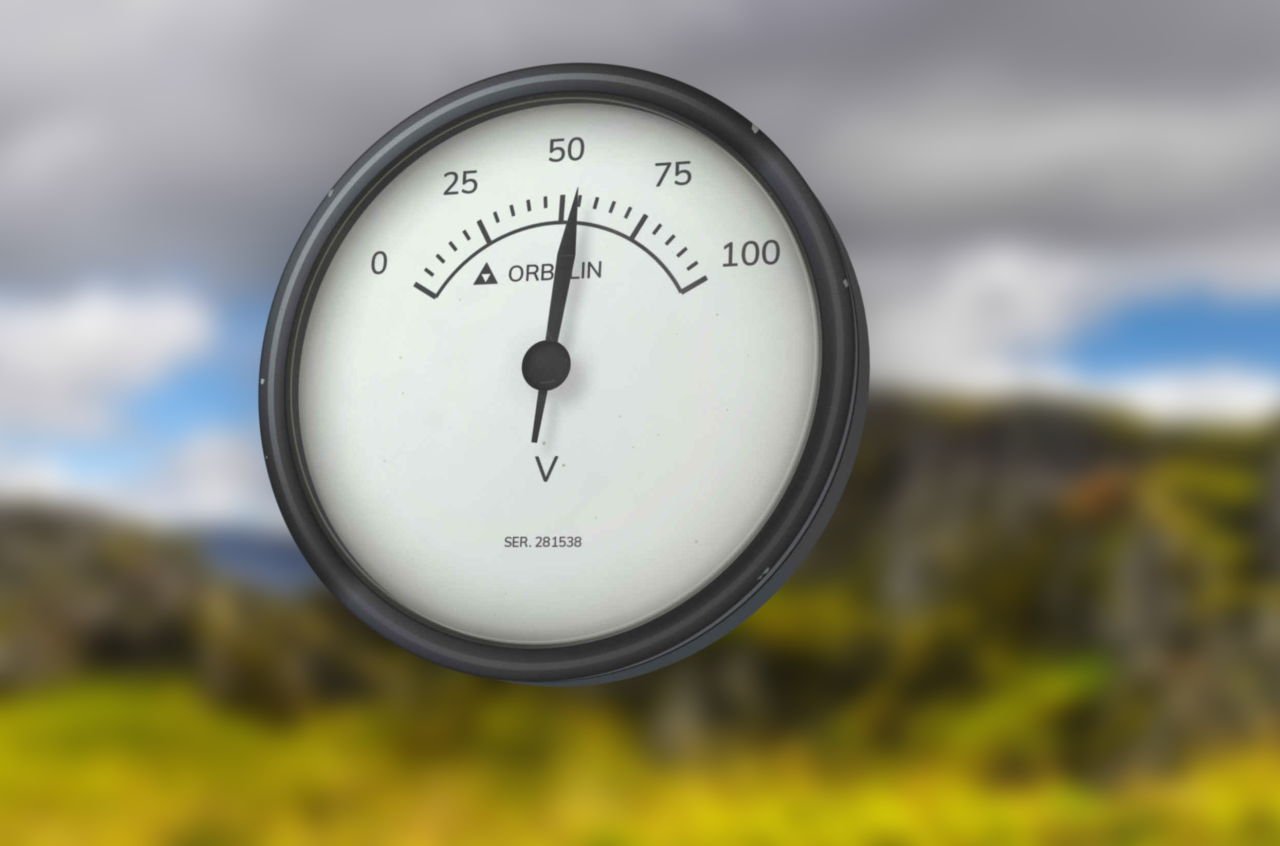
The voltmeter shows 55; V
